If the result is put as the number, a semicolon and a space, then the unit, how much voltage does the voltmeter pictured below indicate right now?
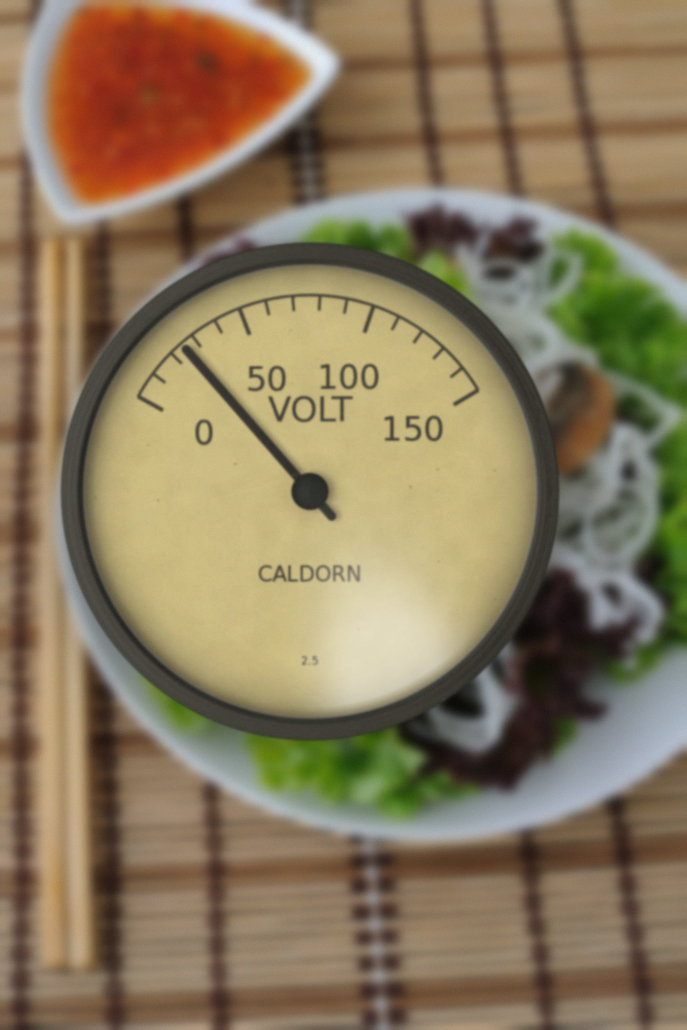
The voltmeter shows 25; V
